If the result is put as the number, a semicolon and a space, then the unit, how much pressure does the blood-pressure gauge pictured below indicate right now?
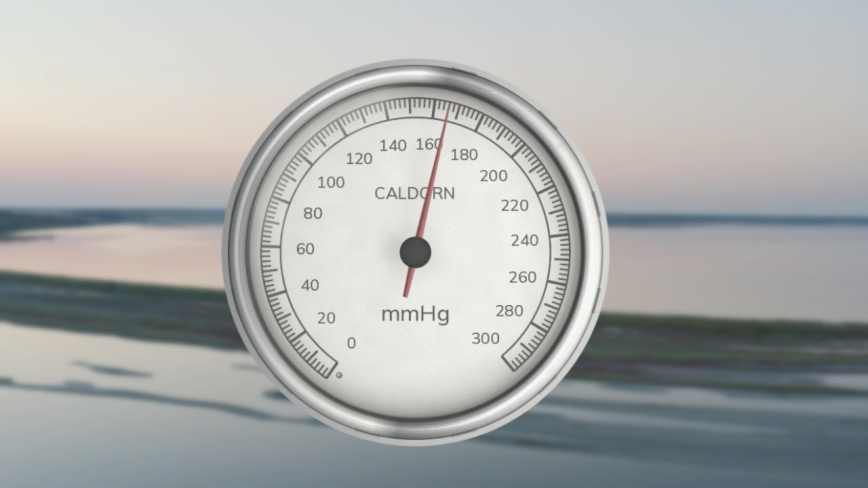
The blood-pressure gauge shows 166; mmHg
